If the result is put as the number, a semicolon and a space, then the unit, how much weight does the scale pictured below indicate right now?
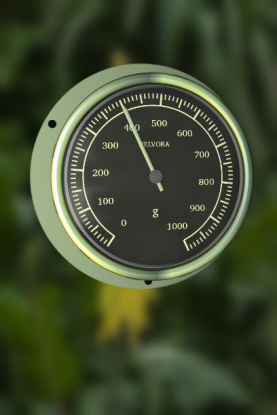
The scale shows 400; g
